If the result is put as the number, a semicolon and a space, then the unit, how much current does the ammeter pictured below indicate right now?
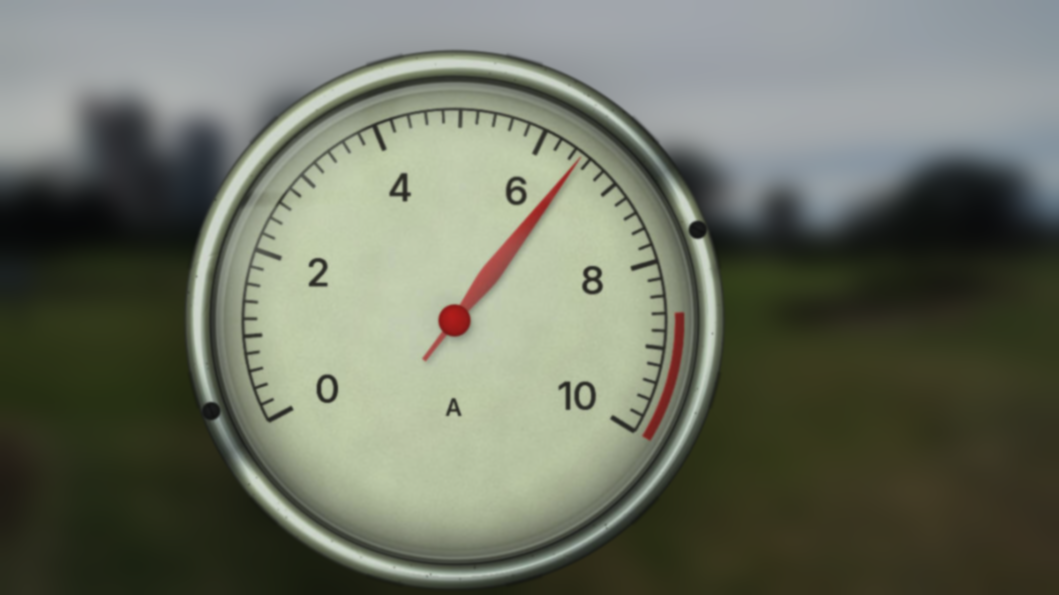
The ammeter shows 6.5; A
